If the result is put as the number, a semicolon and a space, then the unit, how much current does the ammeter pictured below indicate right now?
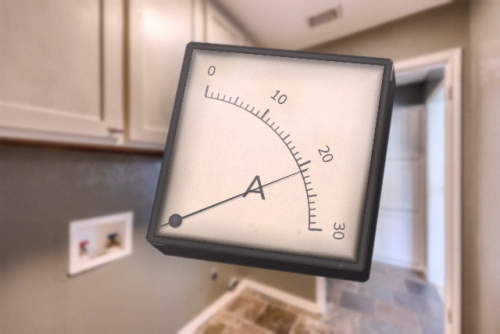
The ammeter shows 21; A
